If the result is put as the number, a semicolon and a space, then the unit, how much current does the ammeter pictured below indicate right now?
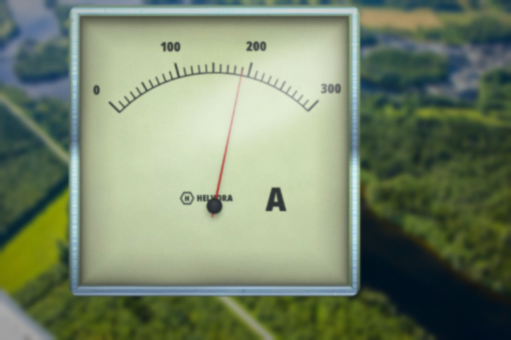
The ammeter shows 190; A
